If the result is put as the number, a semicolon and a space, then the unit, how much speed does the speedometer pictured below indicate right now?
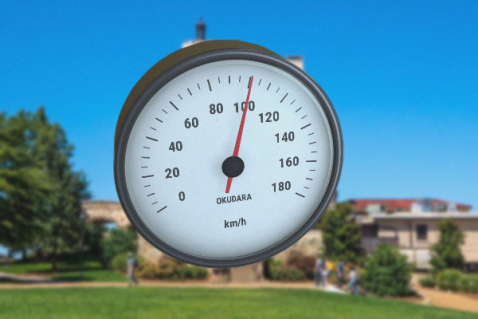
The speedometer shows 100; km/h
